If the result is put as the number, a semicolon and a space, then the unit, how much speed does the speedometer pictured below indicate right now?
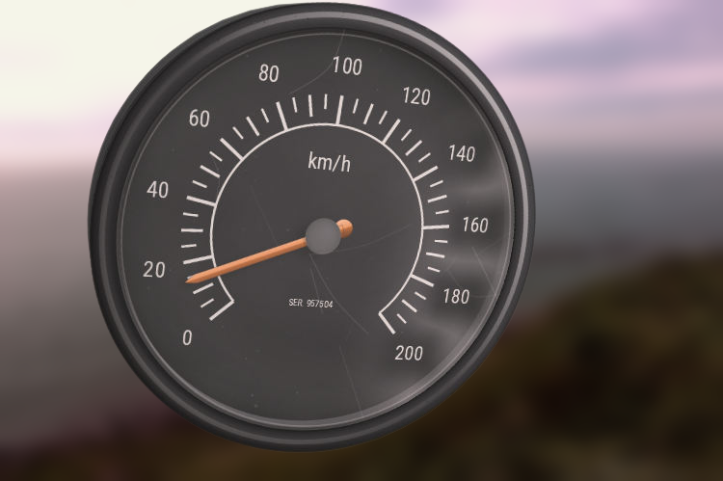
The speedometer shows 15; km/h
